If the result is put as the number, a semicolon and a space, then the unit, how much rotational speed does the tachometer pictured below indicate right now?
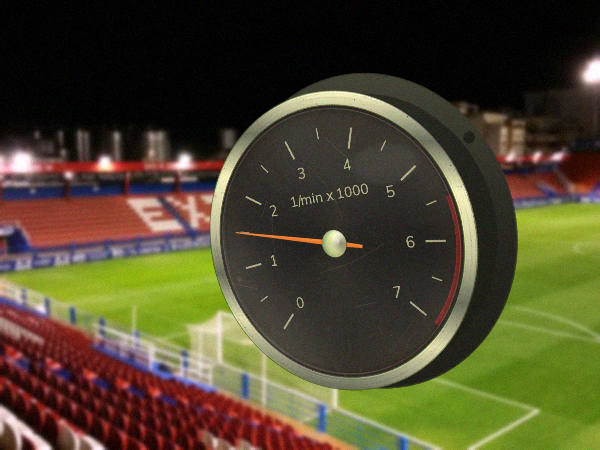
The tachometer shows 1500; rpm
